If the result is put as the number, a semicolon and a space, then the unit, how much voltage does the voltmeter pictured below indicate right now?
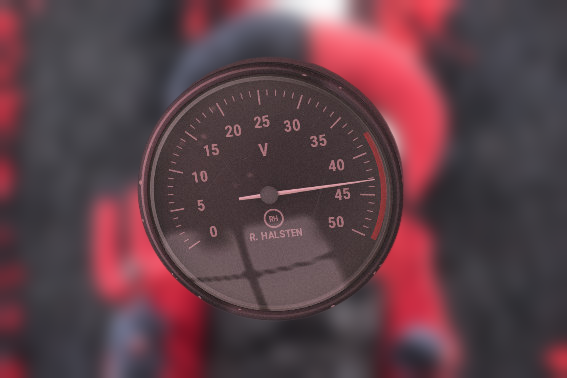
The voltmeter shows 43; V
